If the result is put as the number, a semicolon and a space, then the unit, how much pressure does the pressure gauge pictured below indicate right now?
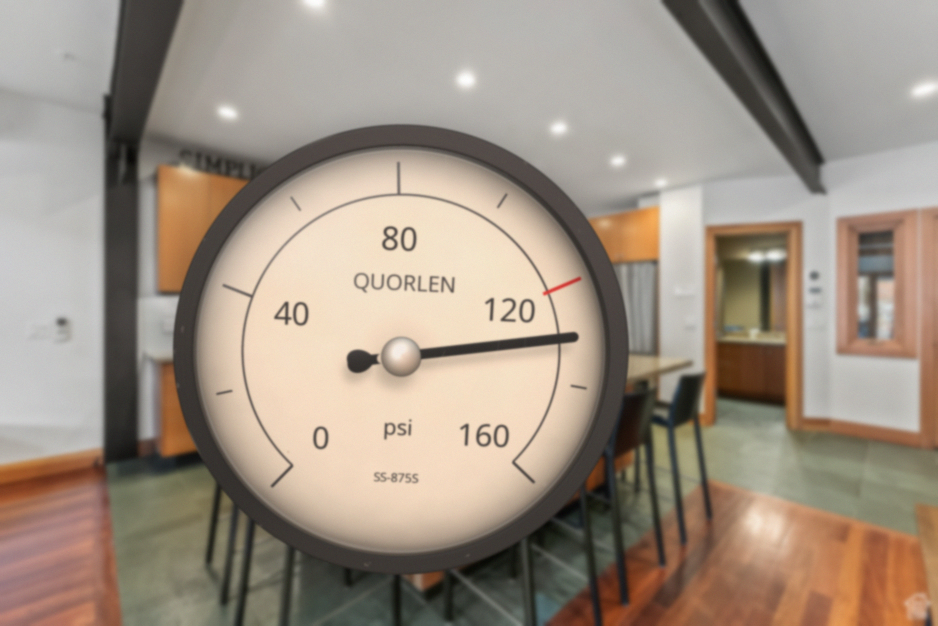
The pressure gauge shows 130; psi
